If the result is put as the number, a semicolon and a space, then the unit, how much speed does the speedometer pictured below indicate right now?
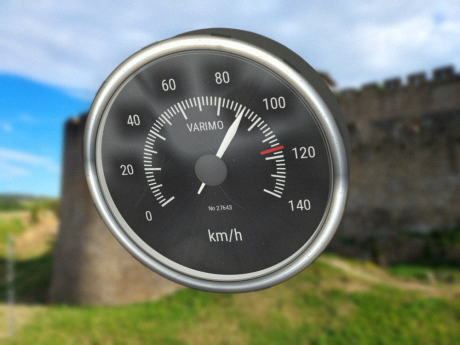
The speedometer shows 92; km/h
